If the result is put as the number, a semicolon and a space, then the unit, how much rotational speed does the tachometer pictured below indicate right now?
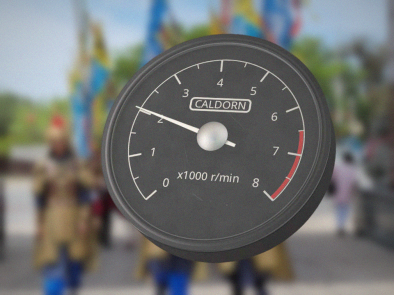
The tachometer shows 2000; rpm
